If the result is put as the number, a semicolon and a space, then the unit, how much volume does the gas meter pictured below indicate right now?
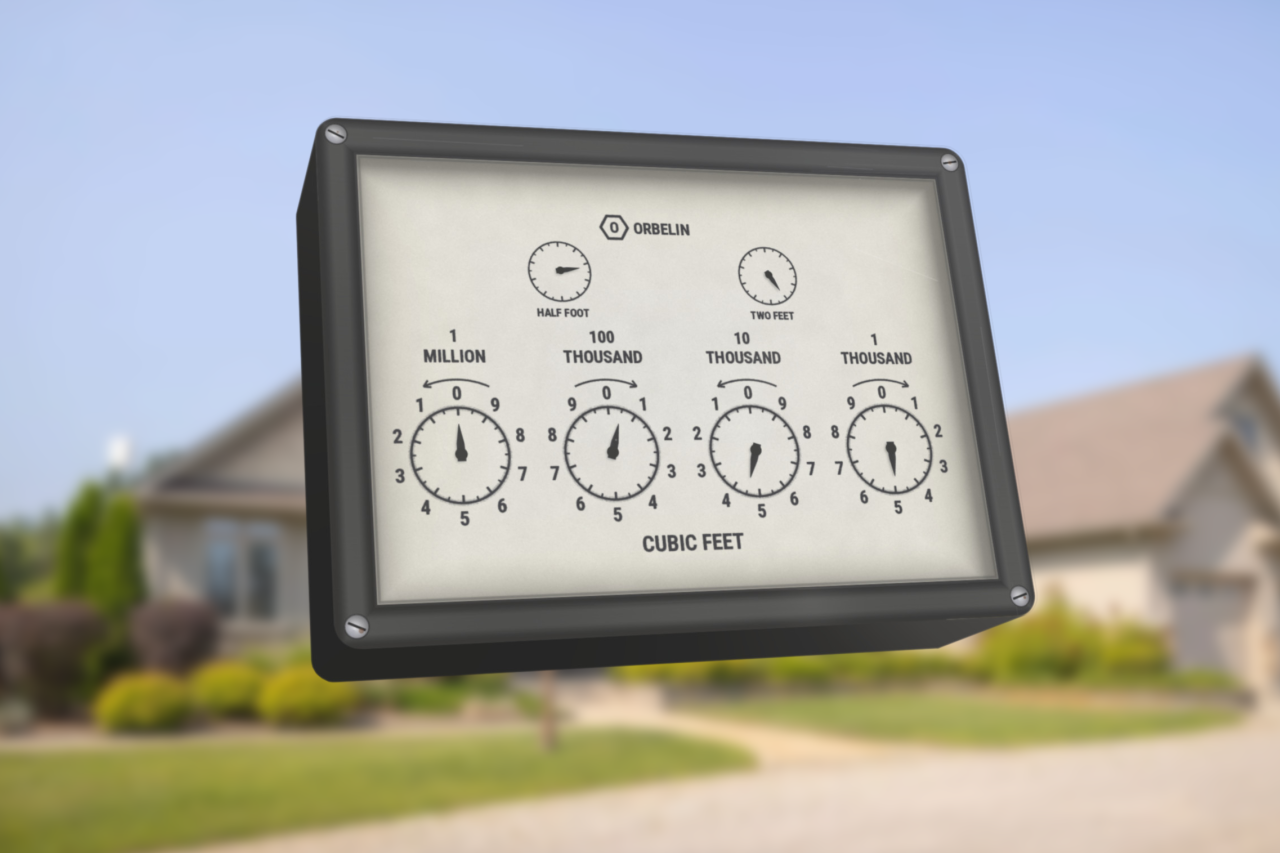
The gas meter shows 4500; ft³
